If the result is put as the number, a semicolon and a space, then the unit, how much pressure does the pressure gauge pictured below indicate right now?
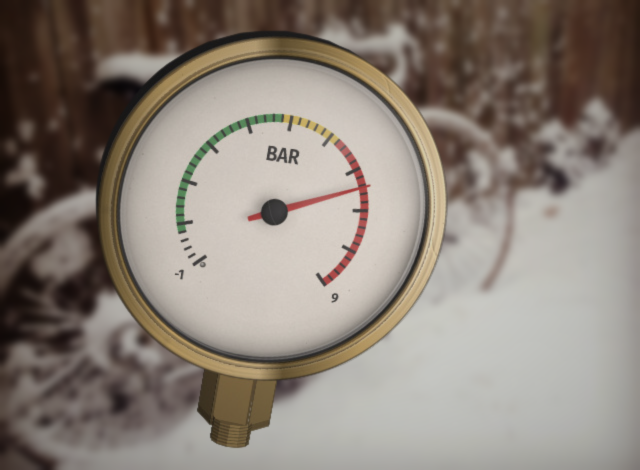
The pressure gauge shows 6.4; bar
